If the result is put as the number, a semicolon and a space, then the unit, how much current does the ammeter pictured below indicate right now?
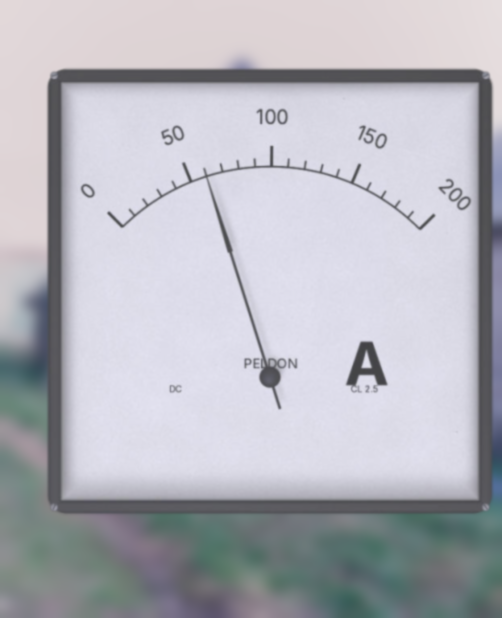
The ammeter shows 60; A
